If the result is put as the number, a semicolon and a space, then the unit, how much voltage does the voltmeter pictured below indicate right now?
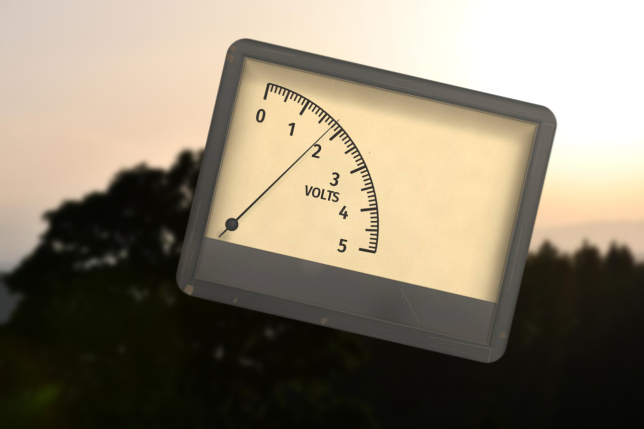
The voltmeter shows 1.8; V
